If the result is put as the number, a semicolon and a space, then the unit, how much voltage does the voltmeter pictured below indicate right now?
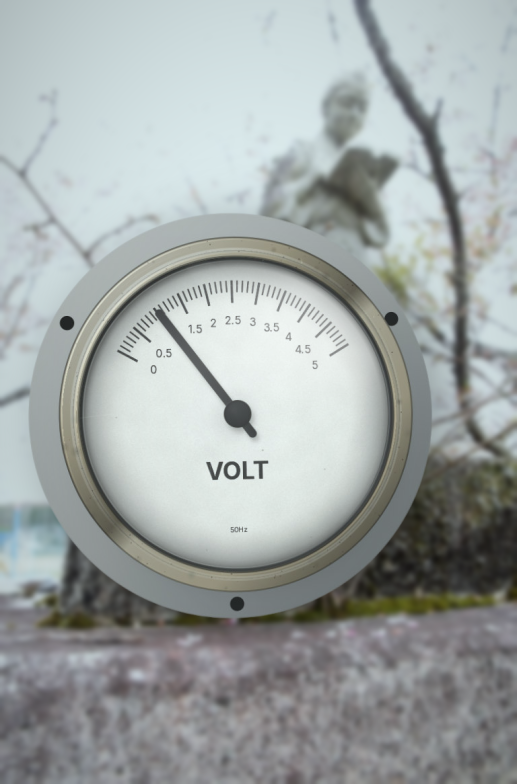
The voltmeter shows 1; V
